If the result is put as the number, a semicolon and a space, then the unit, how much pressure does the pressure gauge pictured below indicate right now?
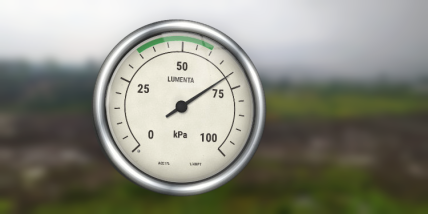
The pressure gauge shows 70; kPa
